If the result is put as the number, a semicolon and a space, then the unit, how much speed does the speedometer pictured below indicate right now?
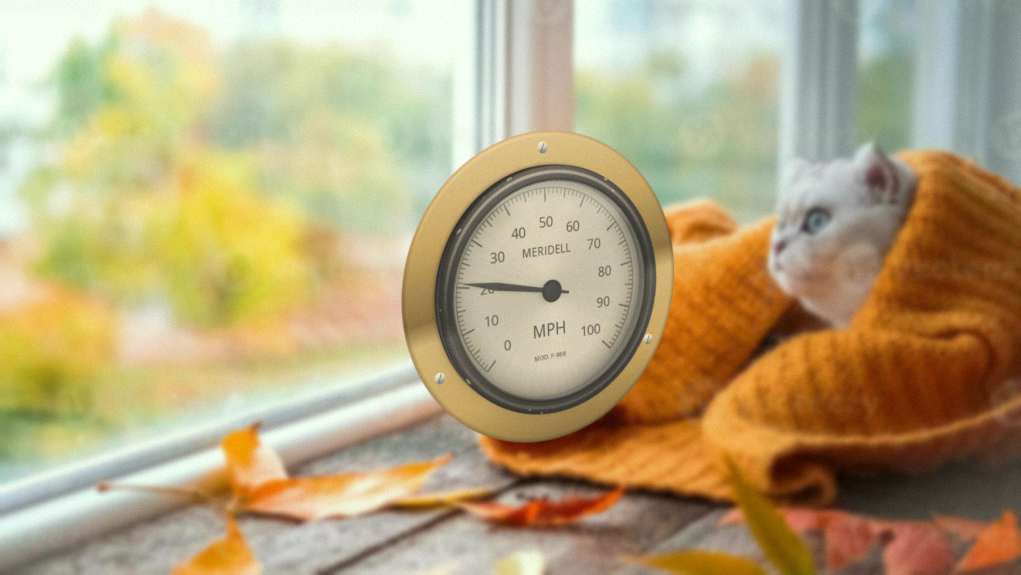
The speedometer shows 21; mph
